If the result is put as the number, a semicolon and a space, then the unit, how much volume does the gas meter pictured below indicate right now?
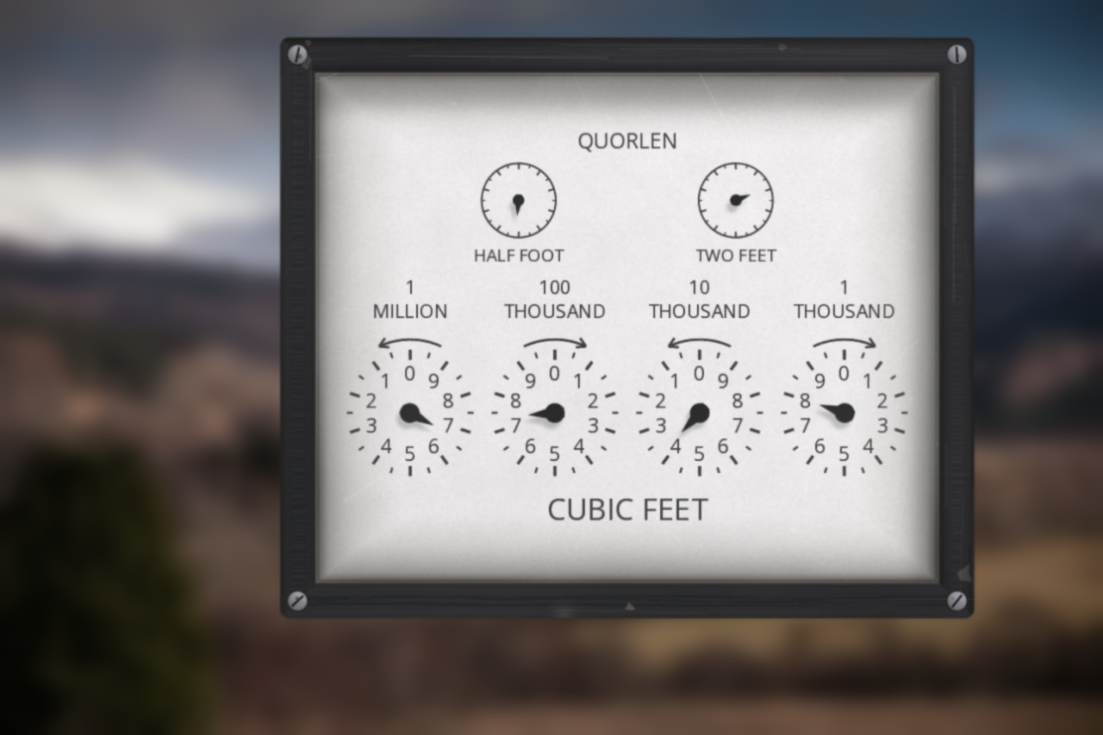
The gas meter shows 673800; ft³
